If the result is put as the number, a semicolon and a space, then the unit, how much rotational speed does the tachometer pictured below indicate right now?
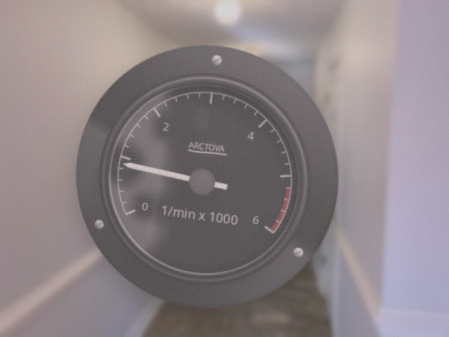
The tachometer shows 900; rpm
